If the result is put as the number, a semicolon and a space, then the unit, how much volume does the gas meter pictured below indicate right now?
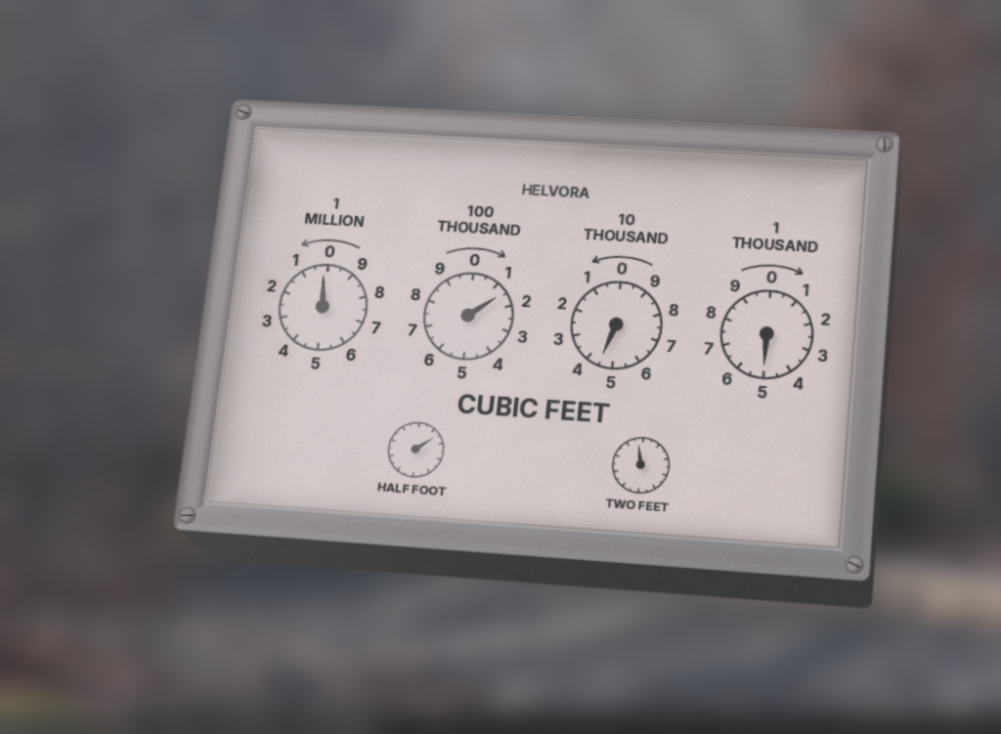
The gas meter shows 14500; ft³
